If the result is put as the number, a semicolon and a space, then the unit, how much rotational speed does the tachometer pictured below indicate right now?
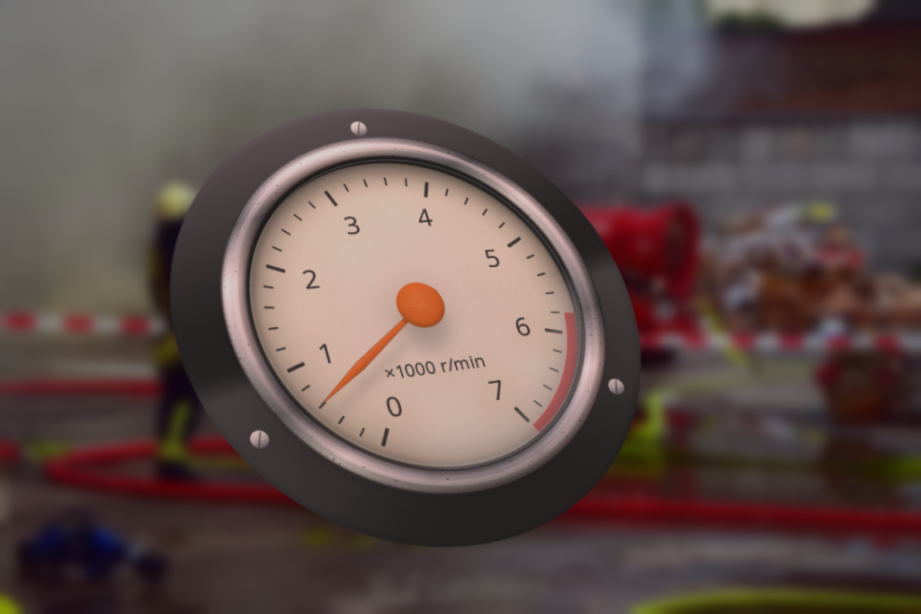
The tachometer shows 600; rpm
